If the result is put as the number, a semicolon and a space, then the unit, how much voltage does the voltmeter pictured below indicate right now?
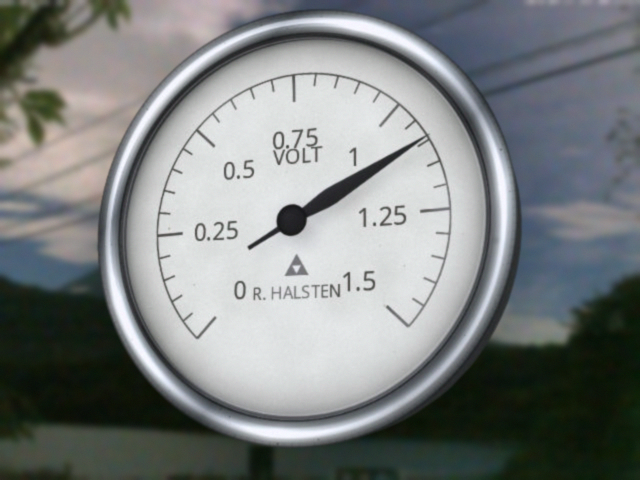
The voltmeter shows 1.1; V
